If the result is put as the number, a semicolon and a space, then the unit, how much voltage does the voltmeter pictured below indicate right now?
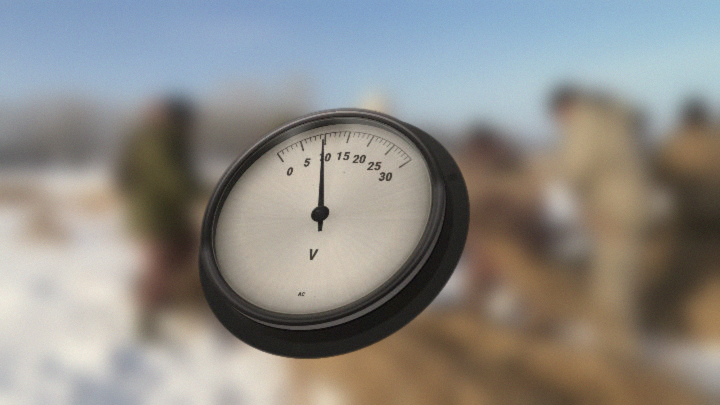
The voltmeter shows 10; V
